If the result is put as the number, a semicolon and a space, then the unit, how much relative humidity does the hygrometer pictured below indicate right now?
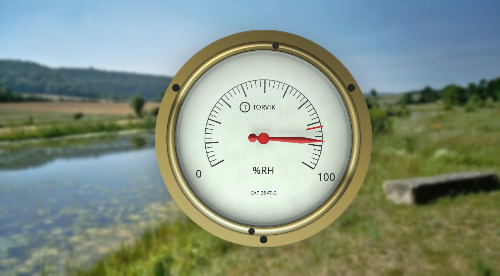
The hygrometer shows 88; %
